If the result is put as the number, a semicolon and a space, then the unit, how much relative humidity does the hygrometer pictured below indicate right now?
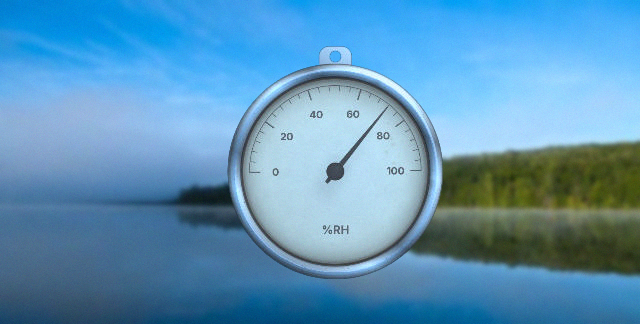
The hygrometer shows 72; %
